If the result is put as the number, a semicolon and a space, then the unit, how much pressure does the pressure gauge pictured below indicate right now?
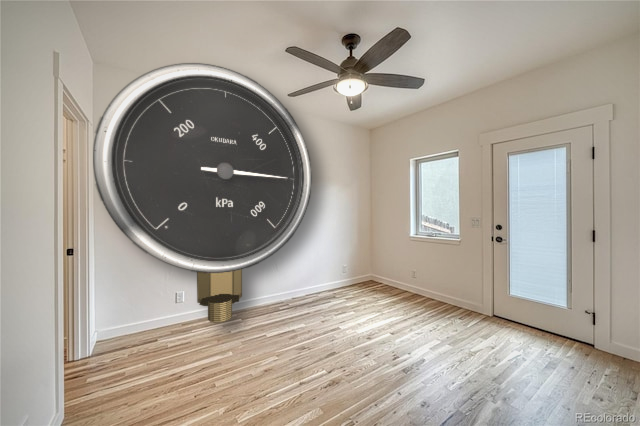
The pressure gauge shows 500; kPa
